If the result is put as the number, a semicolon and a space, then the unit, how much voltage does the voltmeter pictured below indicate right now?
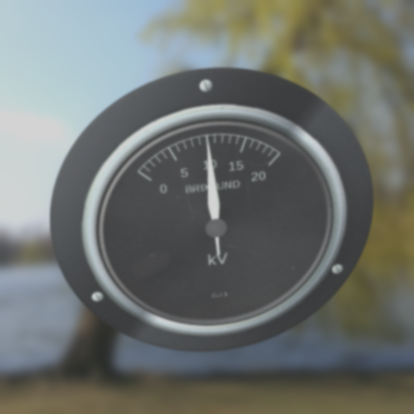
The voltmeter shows 10; kV
